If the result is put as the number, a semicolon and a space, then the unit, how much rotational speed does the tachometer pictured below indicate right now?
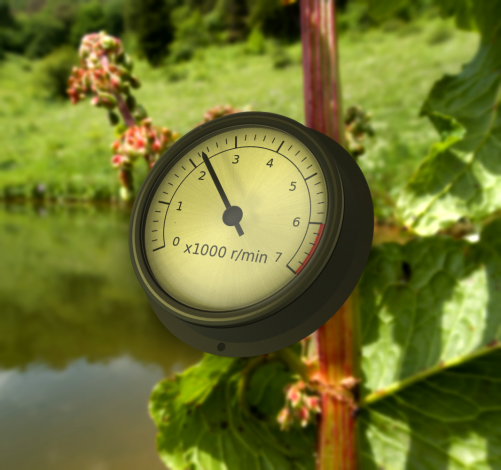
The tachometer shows 2300; rpm
